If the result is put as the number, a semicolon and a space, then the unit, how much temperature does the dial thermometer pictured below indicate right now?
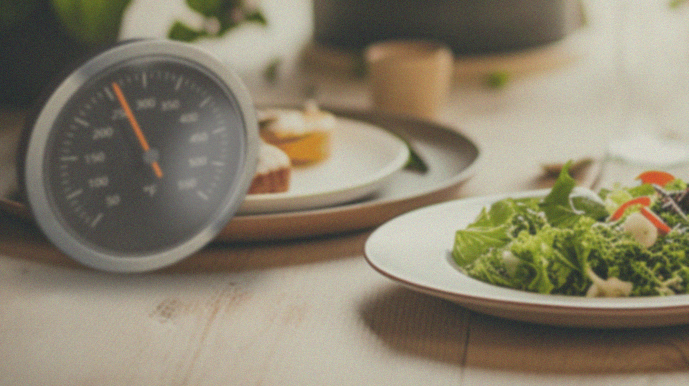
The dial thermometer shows 260; °F
